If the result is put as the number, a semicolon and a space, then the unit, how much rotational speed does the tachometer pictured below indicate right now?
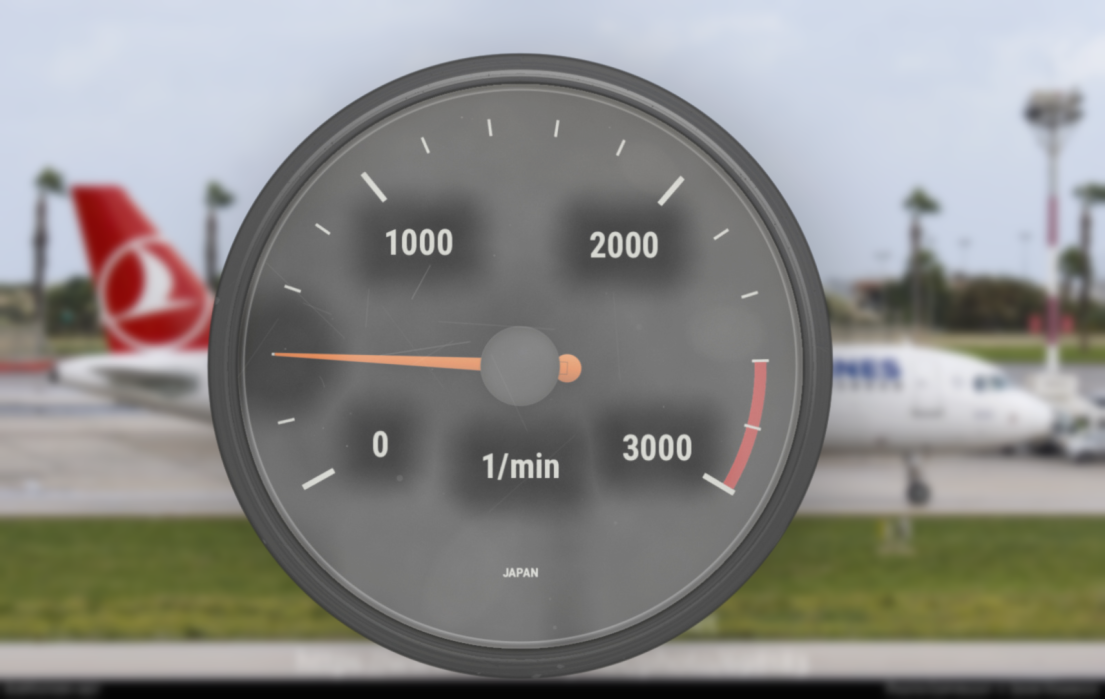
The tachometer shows 400; rpm
